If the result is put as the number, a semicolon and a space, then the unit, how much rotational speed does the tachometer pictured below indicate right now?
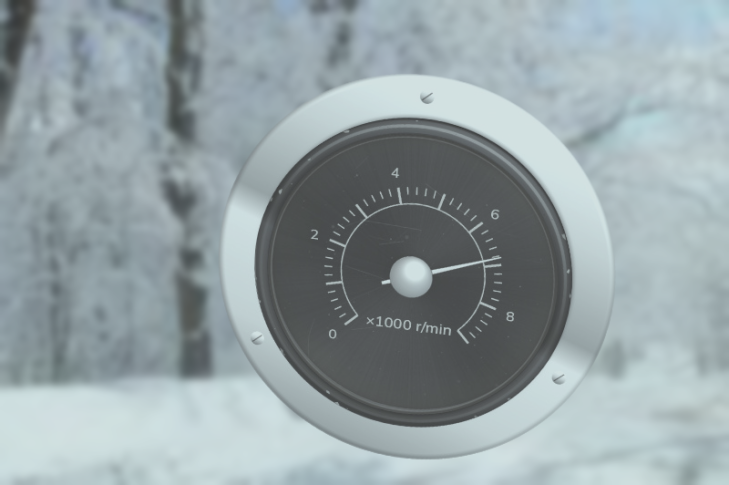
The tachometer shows 6800; rpm
